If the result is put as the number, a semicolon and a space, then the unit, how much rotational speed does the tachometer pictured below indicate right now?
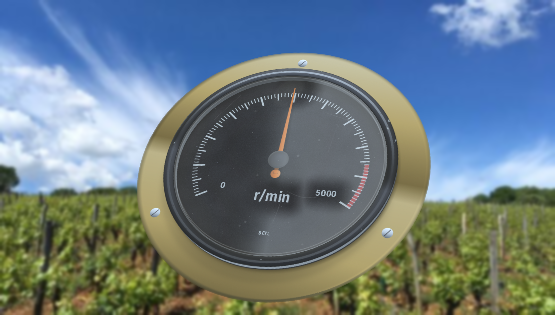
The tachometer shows 2500; rpm
